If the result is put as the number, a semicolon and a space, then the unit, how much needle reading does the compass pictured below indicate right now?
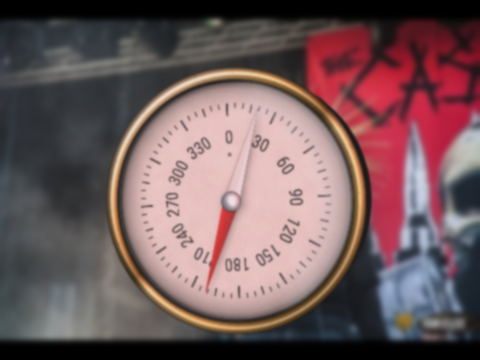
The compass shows 200; °
